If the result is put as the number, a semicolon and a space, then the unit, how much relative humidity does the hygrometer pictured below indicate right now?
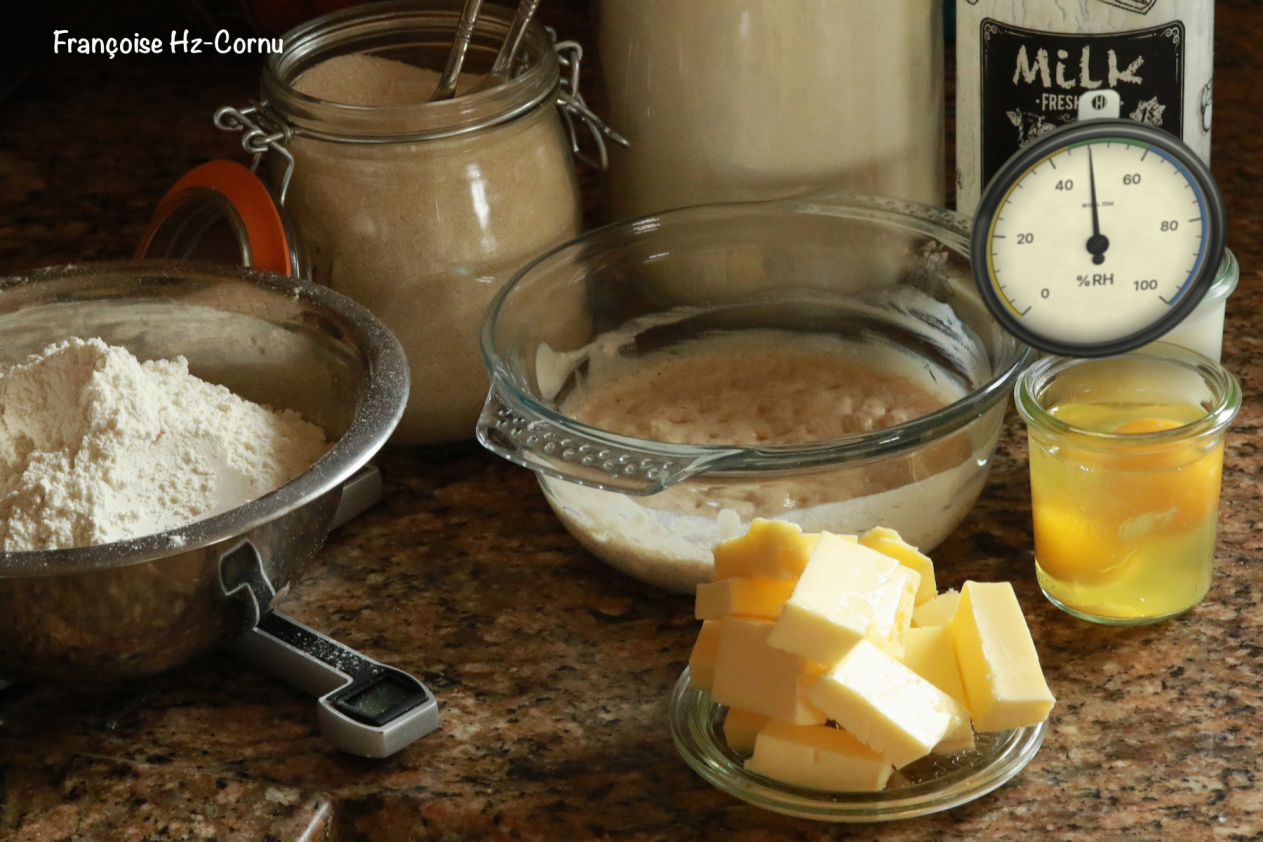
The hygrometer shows 48; %
